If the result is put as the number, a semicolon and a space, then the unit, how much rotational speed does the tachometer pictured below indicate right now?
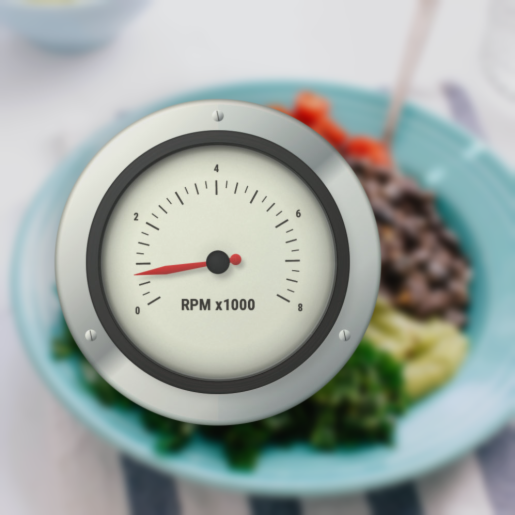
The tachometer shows 750; rpm
